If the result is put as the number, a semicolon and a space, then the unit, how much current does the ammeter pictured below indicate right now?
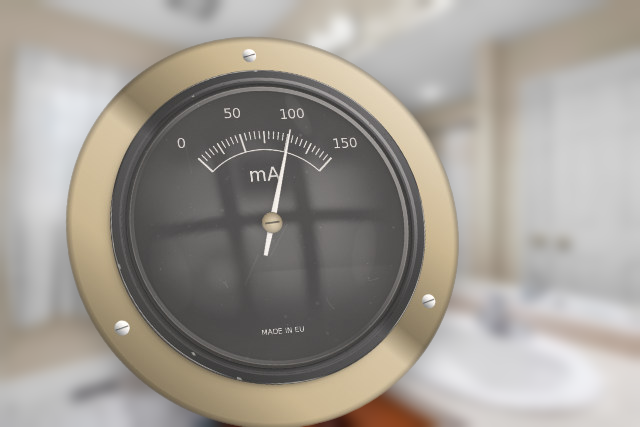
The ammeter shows 100; mA
